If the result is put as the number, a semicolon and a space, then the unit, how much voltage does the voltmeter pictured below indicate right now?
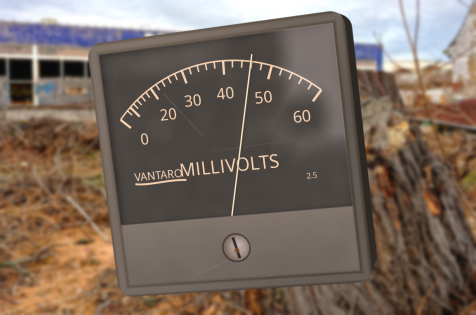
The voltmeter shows 46; mV
